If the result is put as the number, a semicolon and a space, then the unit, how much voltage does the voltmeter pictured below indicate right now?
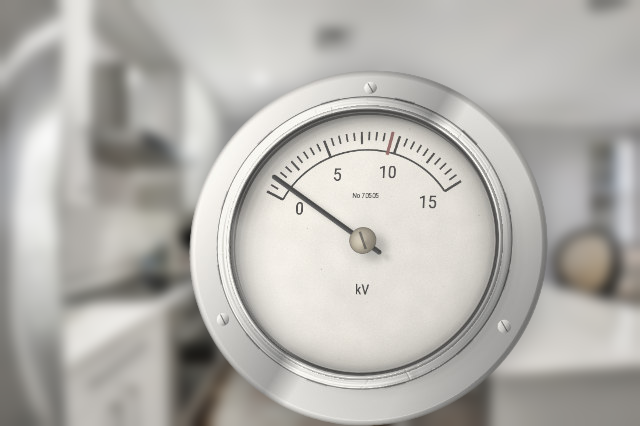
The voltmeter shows 1; kV
